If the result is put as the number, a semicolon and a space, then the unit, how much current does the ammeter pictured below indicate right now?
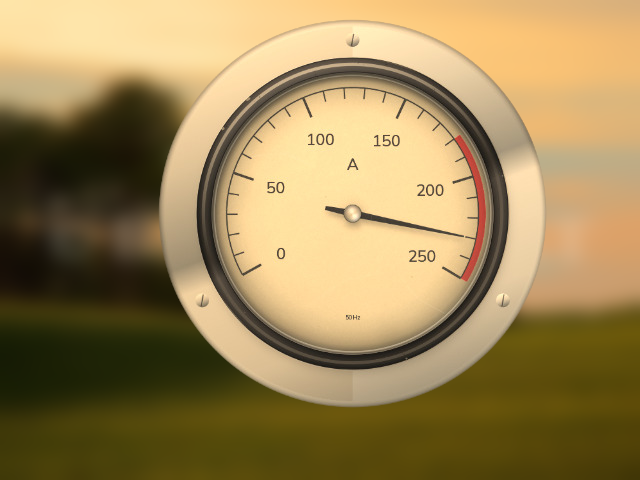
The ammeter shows 230; A
